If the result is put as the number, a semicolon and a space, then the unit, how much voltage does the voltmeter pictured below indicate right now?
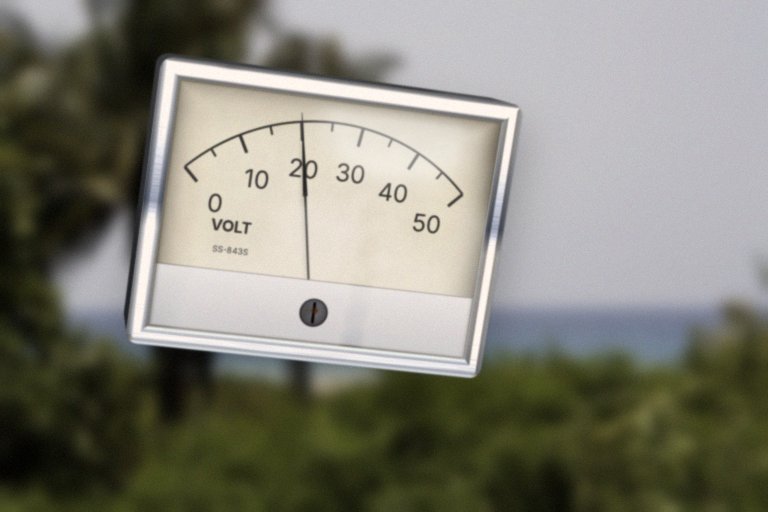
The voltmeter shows 20; V
